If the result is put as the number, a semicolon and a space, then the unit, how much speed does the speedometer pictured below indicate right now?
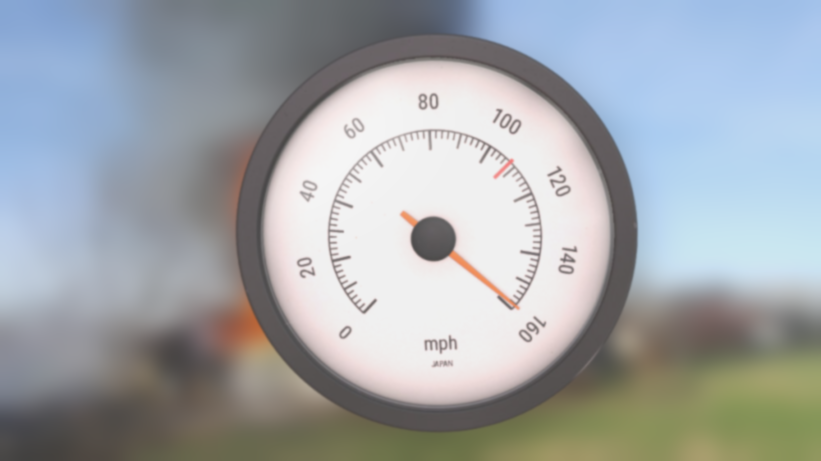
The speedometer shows 158; mph
